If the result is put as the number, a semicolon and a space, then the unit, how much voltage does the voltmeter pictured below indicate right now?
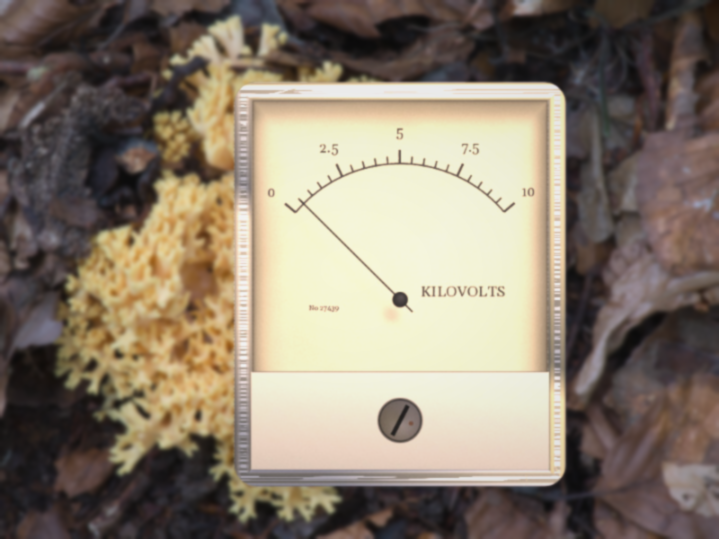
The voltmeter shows 0.5; kV
